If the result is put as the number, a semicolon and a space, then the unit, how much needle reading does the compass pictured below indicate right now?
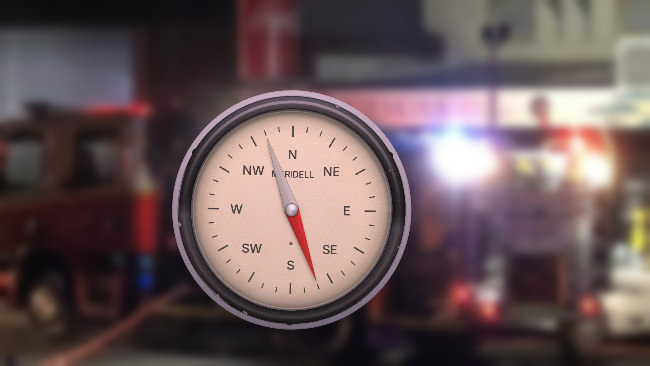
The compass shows 160; °
